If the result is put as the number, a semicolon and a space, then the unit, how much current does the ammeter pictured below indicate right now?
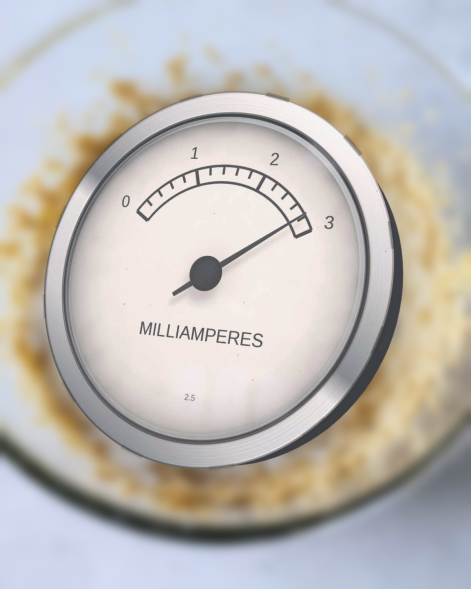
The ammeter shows 2.8; mA
